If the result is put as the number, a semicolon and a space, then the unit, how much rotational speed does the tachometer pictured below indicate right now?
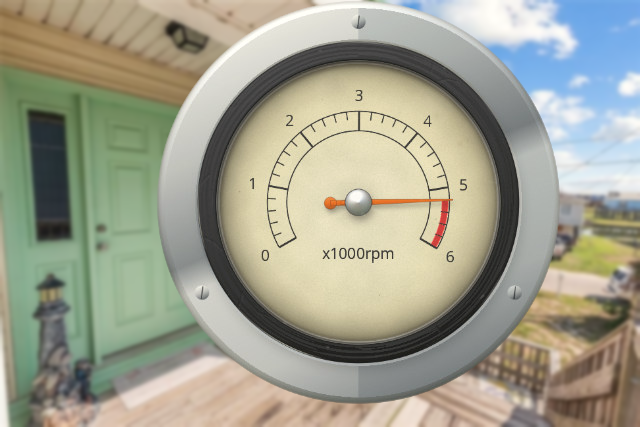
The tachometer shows 5200; rpm
